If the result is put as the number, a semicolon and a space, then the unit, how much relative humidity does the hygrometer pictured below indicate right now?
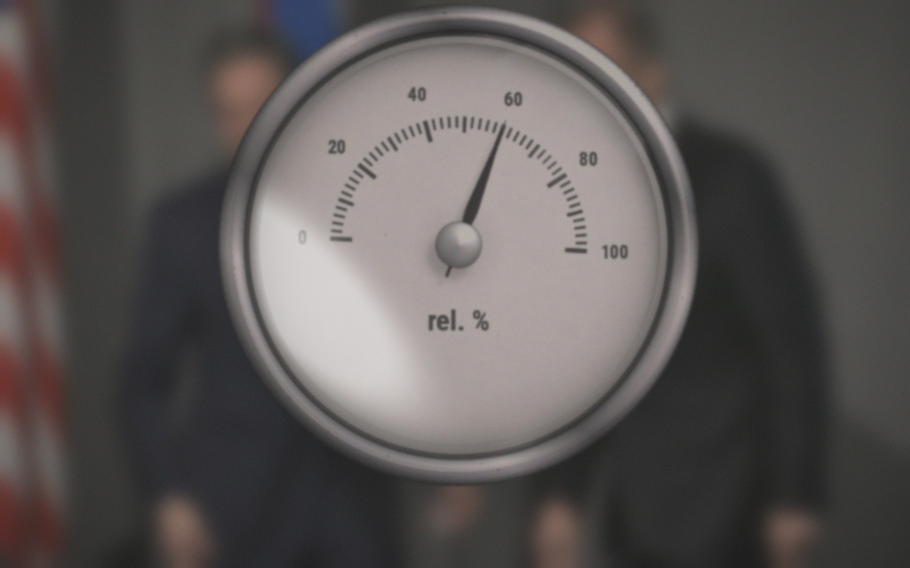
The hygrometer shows 60; %
